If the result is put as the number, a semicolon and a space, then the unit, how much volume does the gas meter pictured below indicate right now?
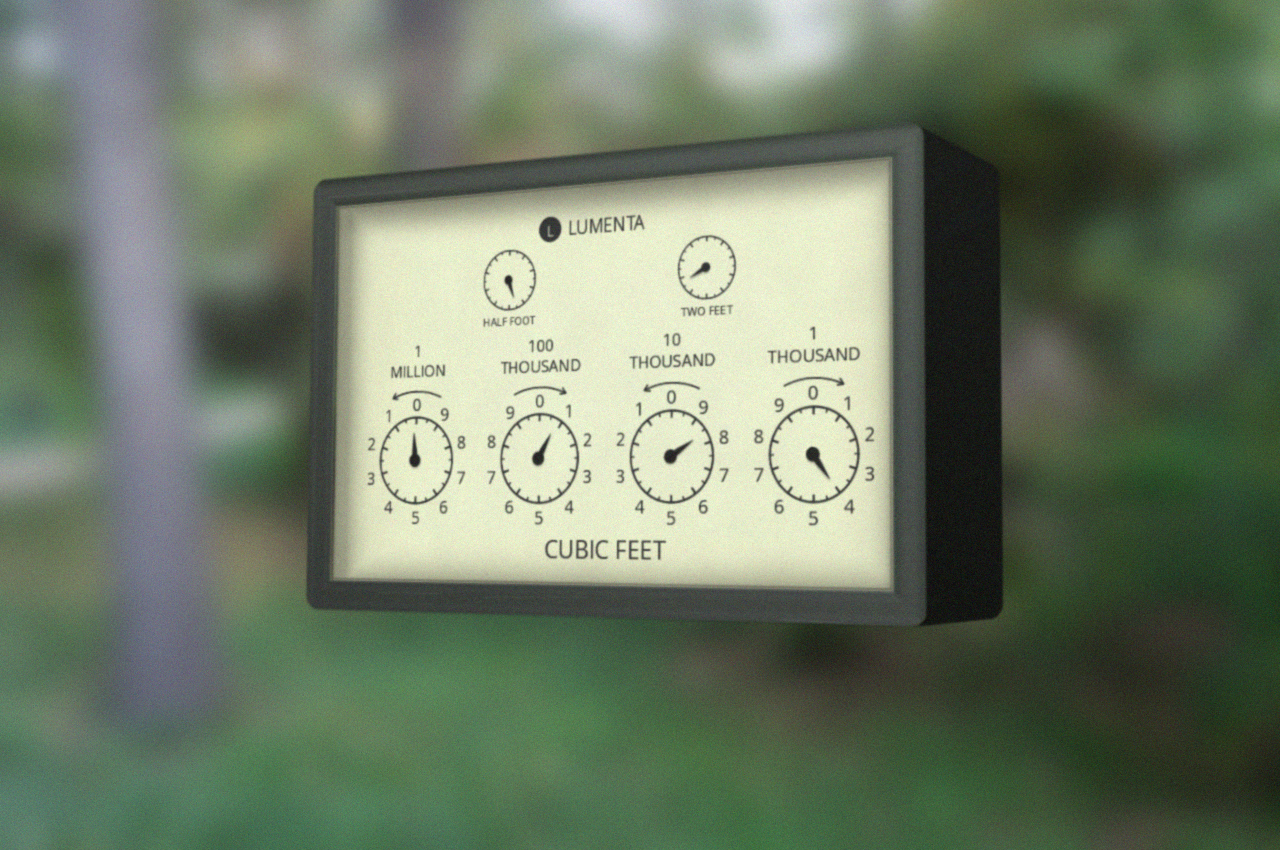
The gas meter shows 8400; ft³
